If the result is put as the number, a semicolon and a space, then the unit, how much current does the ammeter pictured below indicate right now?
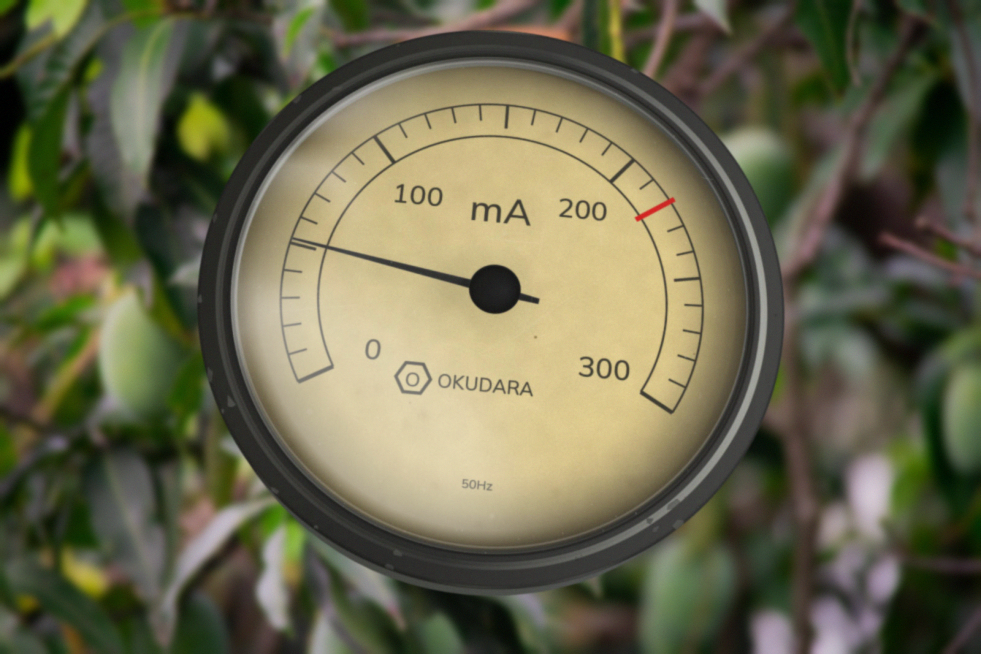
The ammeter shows 50; mA
